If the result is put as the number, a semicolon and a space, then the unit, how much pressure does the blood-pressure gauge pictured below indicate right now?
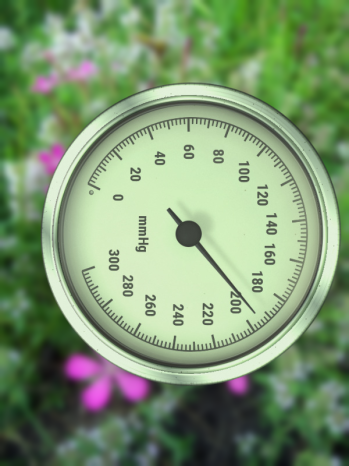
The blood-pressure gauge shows 194; mmHg
